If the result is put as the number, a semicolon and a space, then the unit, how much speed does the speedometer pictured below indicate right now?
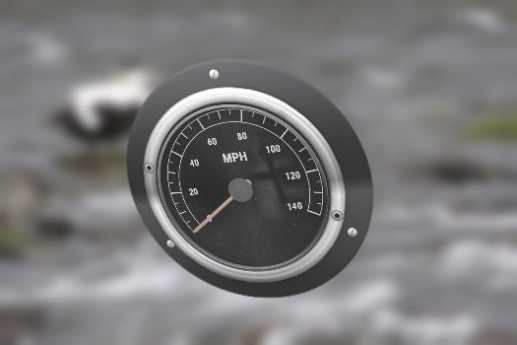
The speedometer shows 0; mph
